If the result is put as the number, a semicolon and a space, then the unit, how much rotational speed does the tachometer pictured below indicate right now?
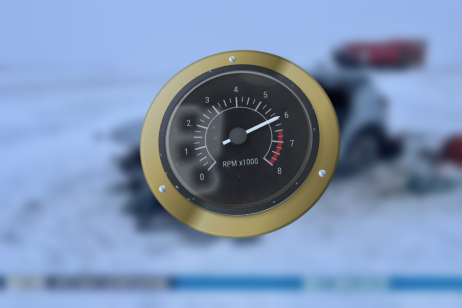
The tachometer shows 6000; rpm
